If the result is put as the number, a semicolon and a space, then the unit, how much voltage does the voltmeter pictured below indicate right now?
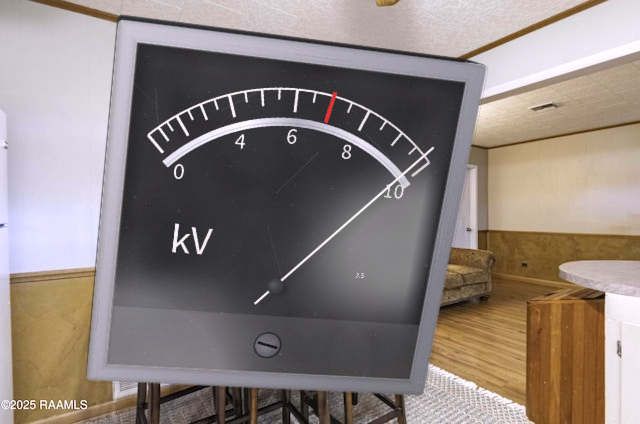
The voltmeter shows 9.75; kV
